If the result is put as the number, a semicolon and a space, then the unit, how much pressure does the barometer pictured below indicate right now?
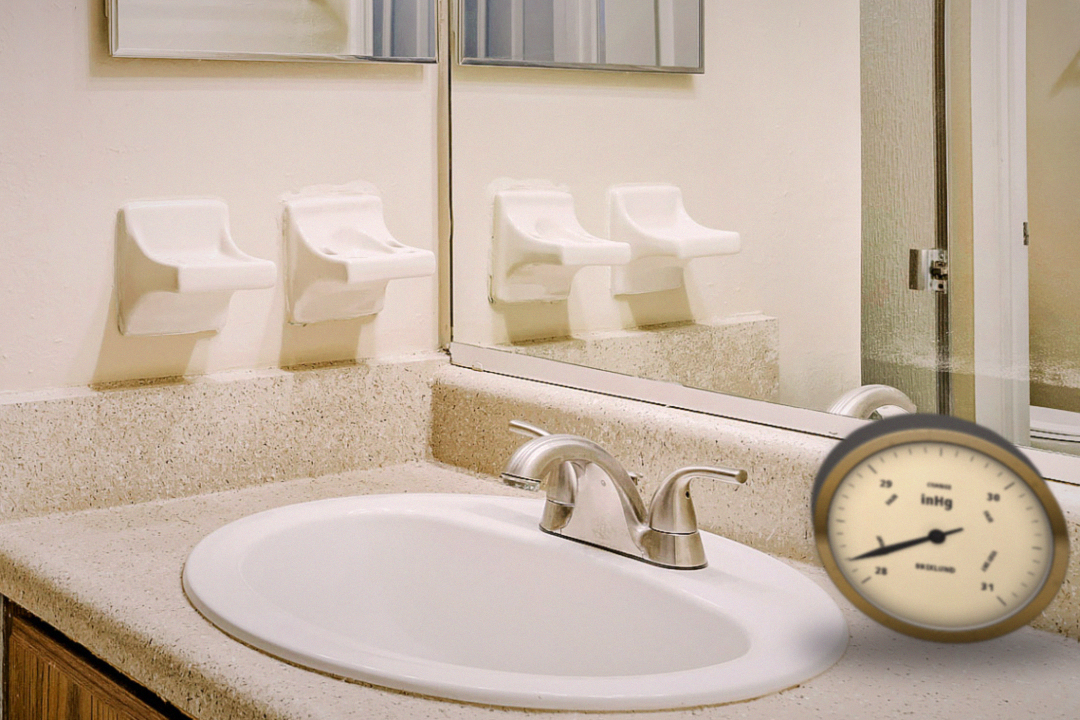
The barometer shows 28.2; inHg
